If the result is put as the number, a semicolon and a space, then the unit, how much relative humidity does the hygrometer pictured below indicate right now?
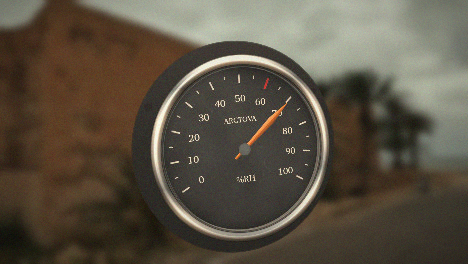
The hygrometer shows 70; %
